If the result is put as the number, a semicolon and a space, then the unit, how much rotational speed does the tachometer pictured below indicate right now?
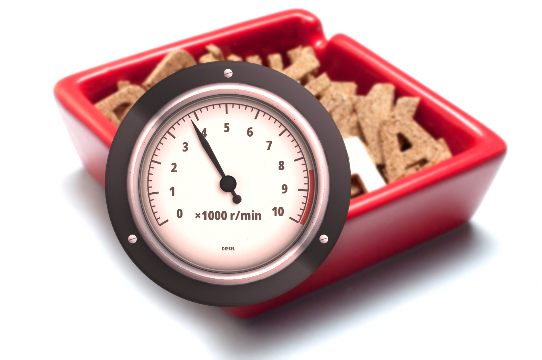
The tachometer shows 3800; rpm
